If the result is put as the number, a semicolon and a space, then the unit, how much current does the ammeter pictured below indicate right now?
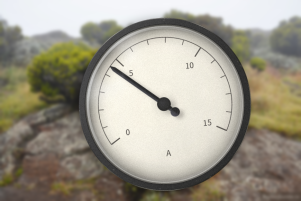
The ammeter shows 4.5; A
